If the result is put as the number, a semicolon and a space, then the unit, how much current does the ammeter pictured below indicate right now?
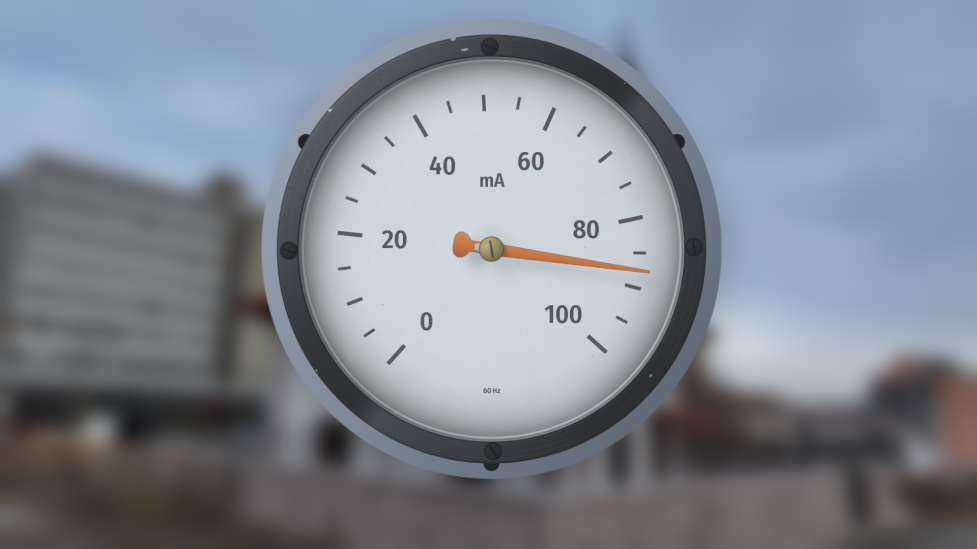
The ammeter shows 87.5; mA
